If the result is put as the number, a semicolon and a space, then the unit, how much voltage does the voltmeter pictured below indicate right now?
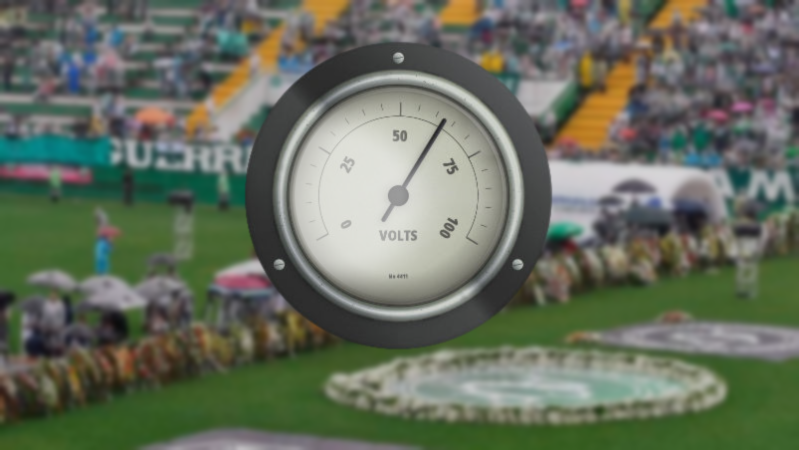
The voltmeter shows 62.5; V
